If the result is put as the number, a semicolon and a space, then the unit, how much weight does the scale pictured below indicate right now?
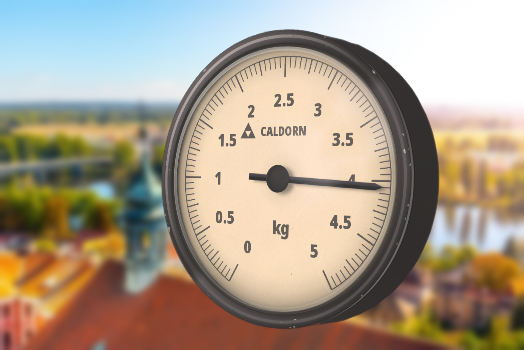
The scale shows 4.05; kg
